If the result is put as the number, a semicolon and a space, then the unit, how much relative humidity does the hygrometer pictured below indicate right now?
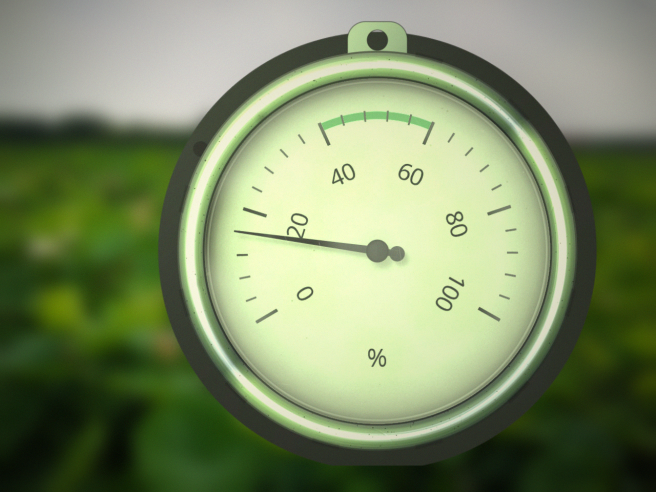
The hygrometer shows 16; %
